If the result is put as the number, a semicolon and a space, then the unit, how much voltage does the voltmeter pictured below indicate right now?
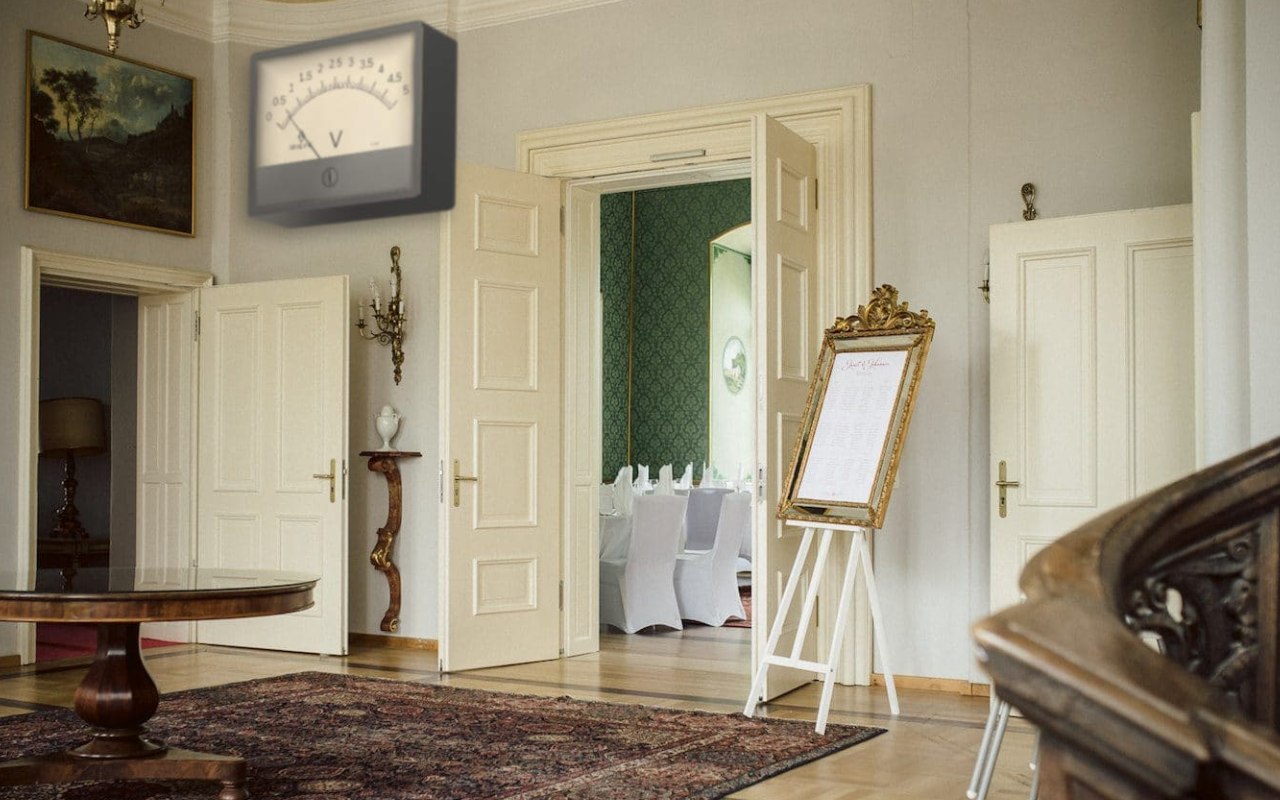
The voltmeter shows 0.5; V
